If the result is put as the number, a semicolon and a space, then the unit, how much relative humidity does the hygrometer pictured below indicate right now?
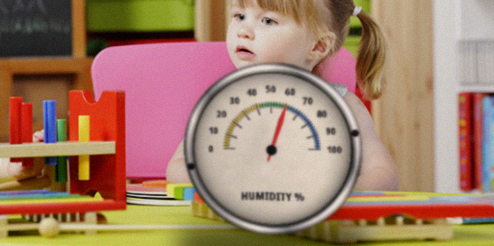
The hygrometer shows 60; %
